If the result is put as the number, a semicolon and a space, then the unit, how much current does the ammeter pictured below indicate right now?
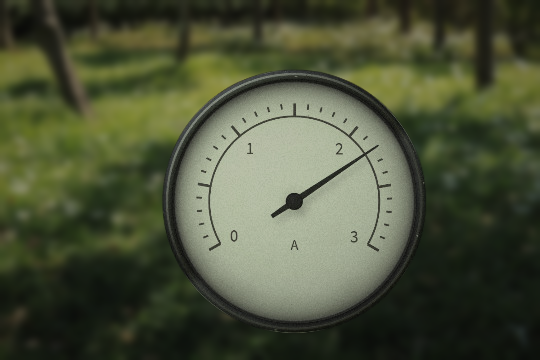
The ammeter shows 2.2; A
